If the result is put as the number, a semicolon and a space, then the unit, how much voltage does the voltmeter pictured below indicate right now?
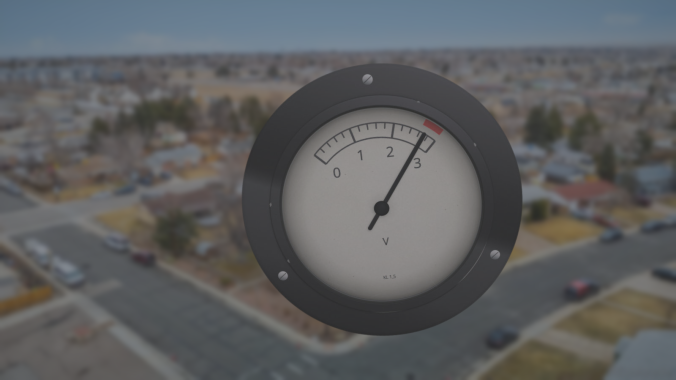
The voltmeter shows 2.7; V
